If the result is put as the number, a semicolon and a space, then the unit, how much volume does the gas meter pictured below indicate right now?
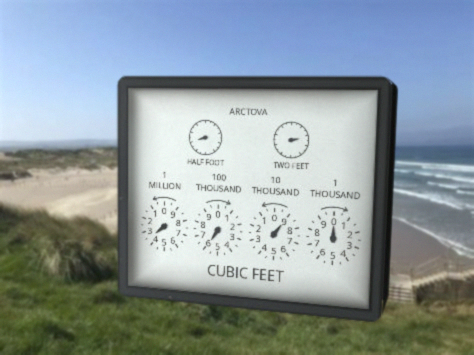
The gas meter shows 359000; ft³
